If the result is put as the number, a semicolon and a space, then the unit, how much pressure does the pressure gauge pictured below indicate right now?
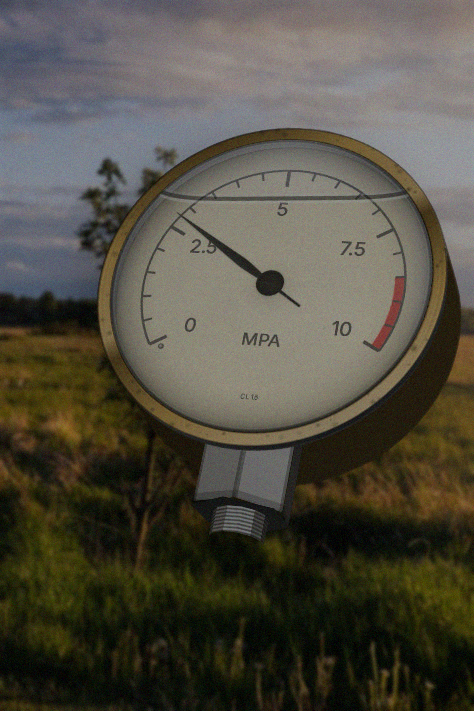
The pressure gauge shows 2.75; MPa
